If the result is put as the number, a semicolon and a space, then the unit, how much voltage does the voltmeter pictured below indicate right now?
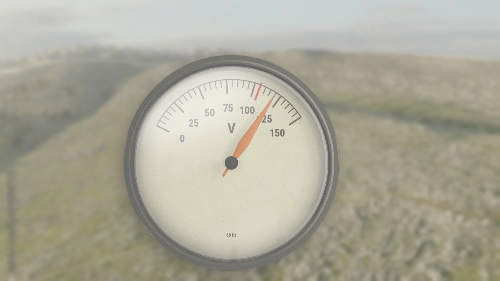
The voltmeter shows 120; V
